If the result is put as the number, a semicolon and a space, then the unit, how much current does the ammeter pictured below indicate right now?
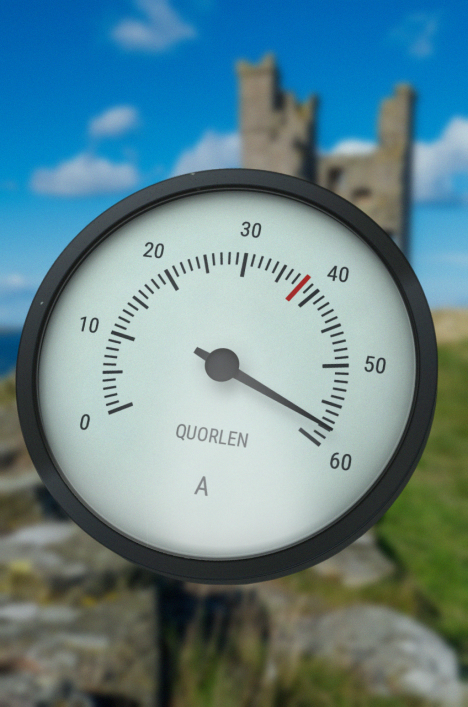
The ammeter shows 58; A
